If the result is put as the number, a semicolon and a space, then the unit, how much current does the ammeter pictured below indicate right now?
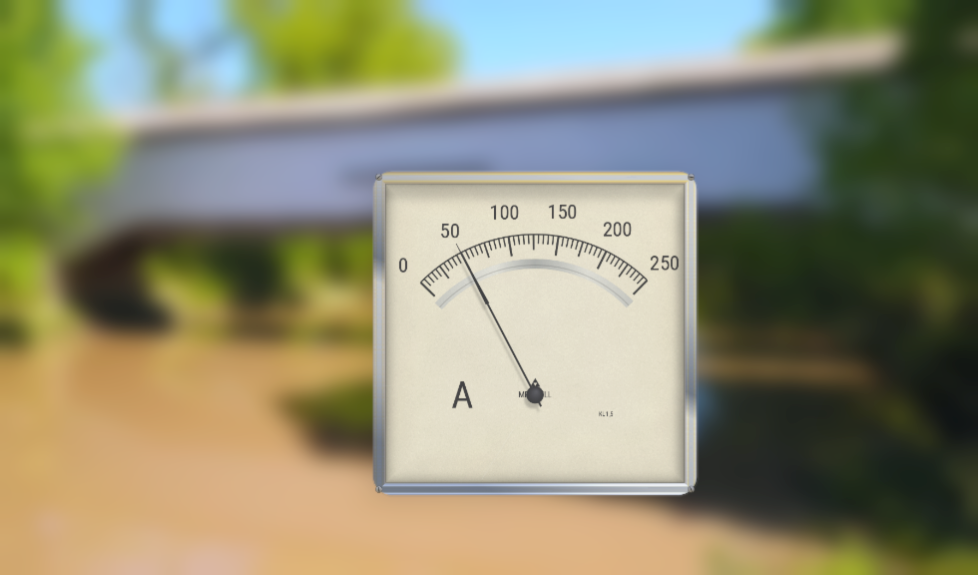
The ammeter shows 50; A
